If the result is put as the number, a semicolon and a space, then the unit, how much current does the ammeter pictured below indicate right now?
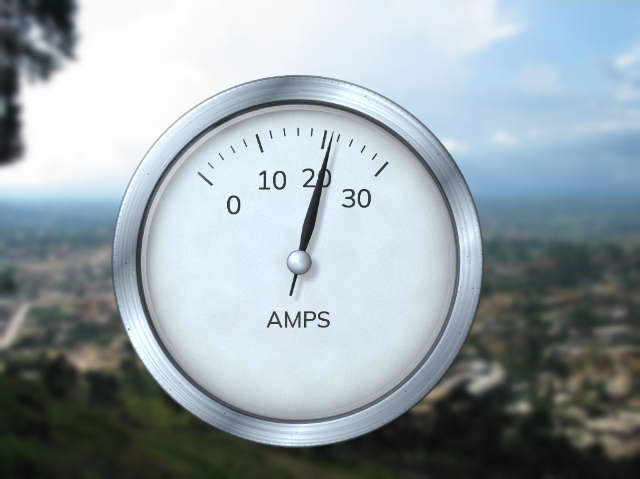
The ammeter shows 21; A
